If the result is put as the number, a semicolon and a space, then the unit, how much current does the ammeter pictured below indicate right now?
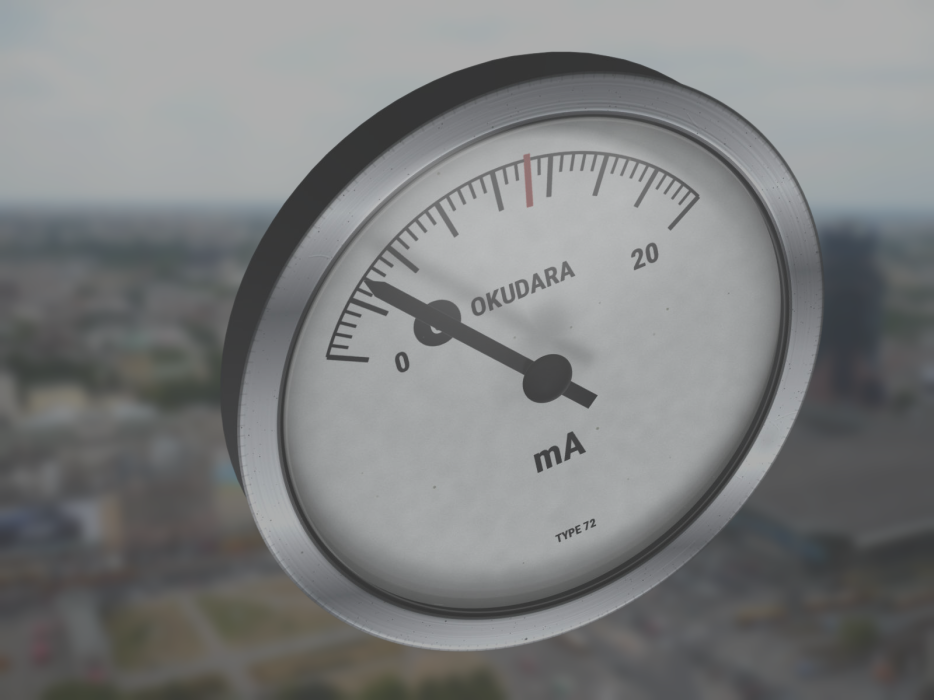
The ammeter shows 3.5; mA
